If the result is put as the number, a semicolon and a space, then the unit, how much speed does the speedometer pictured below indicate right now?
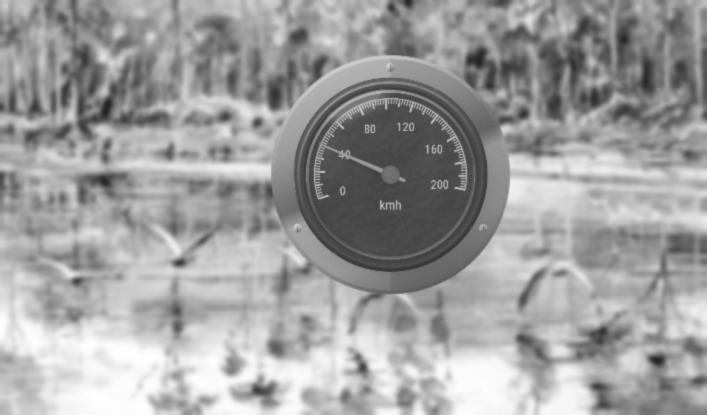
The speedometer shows 40; km/h
